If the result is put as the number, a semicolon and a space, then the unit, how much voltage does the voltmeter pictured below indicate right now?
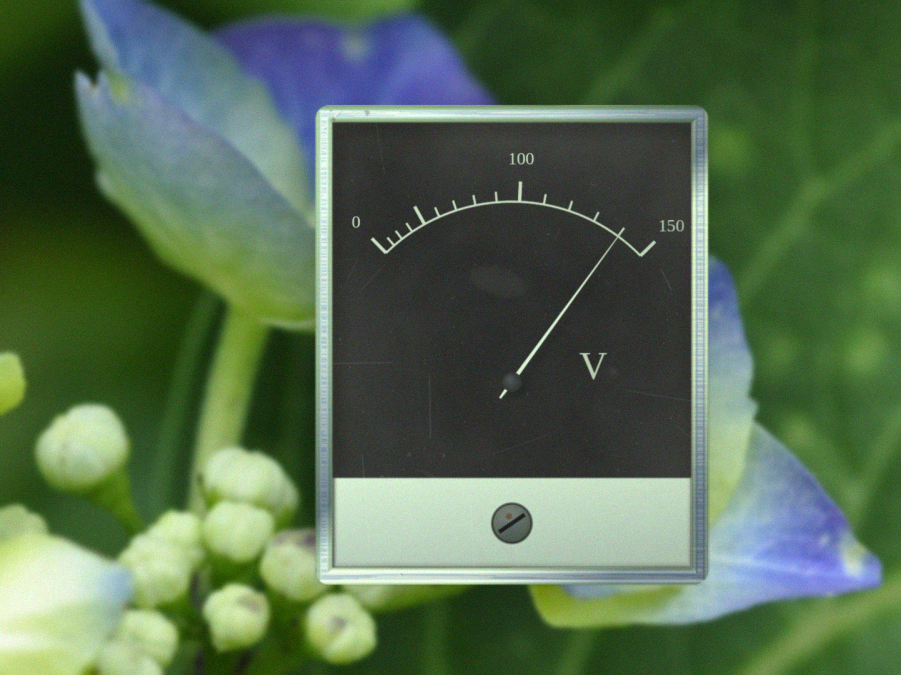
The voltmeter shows 140; V
